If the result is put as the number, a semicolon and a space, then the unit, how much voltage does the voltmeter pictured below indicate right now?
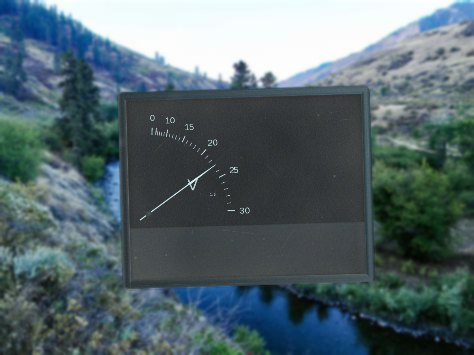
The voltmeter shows 23; V
